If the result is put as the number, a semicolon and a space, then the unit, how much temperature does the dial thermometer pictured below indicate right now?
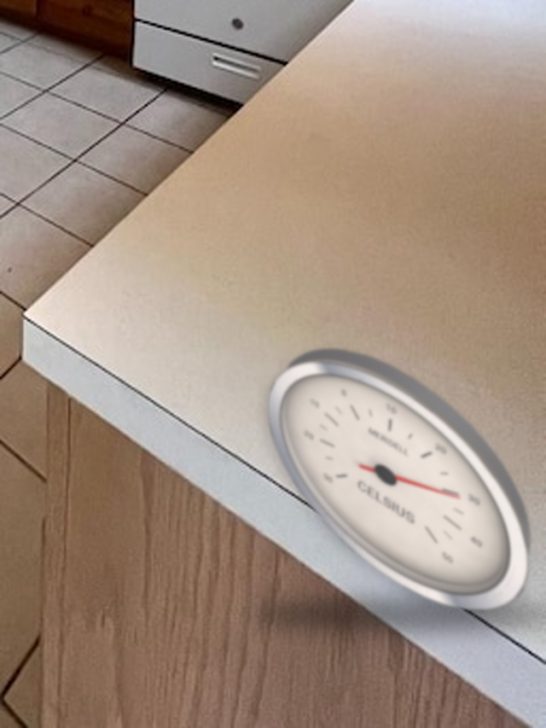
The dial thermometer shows 30; °C
